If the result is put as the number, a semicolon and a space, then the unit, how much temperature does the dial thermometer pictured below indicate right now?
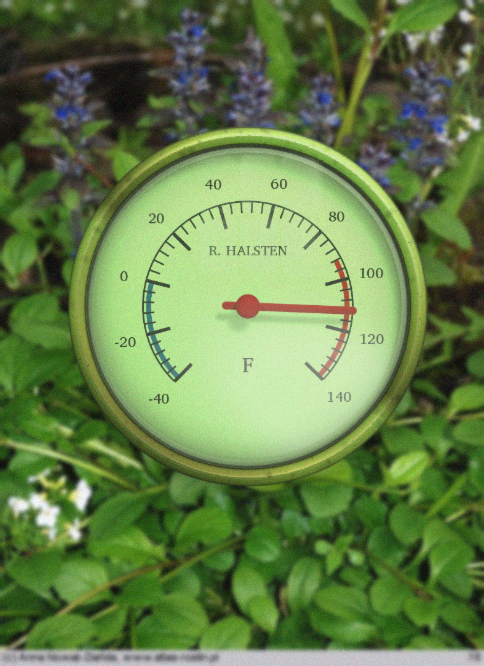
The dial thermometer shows 112; °F
